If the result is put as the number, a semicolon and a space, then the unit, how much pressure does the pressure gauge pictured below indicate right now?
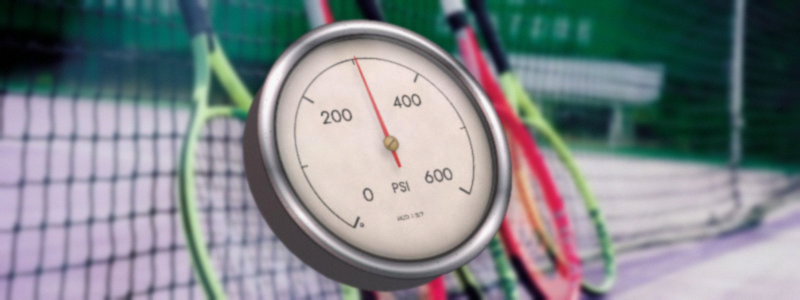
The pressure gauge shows 300; psi
